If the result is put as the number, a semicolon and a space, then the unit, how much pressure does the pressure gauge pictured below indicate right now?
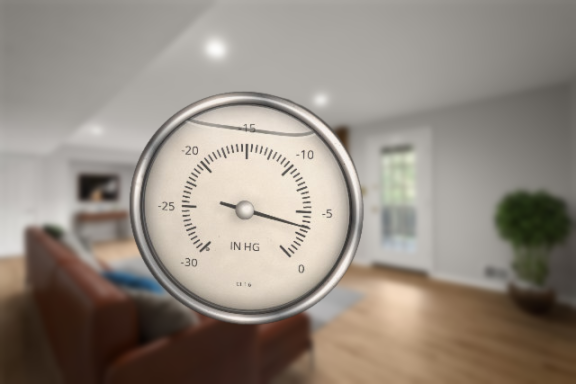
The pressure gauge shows -3.5; inHg
